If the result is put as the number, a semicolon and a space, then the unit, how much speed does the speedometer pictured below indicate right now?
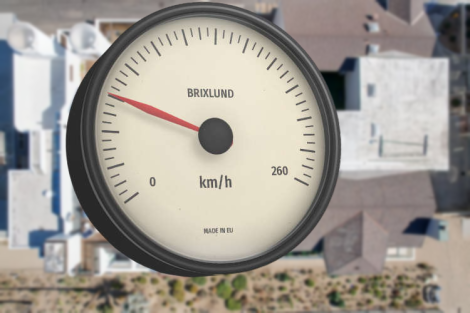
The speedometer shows 60; km/h
